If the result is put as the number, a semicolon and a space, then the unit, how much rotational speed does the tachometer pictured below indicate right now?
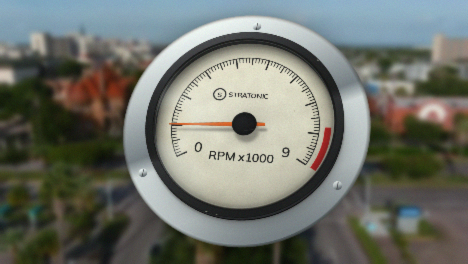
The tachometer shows 1000; rpm
